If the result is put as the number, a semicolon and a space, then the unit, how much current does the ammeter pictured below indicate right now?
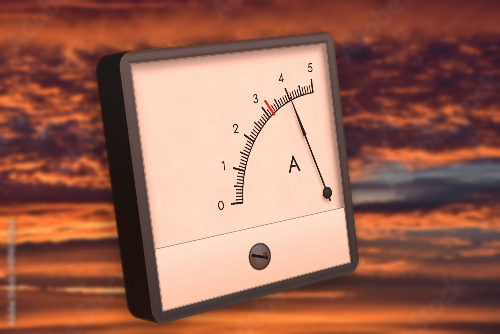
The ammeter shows 4; A
